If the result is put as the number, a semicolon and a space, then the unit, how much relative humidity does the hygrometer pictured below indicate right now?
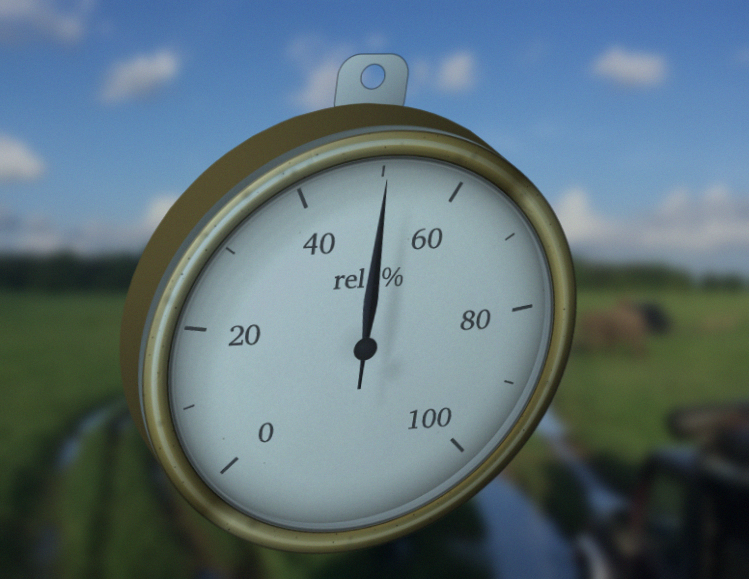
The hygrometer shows 50; %
